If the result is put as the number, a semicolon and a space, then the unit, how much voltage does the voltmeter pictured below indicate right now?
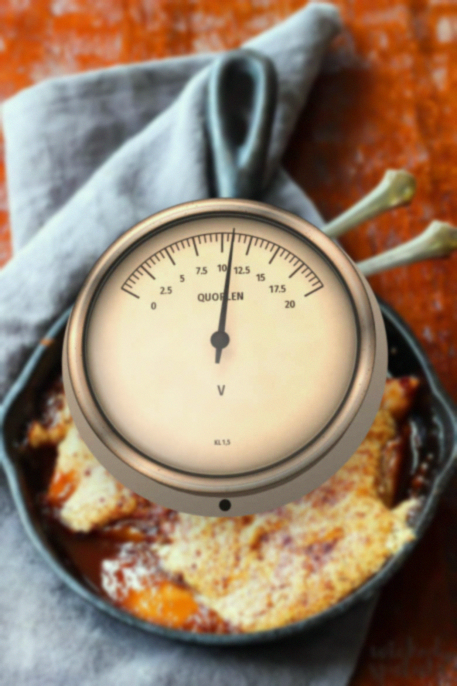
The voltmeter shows 11; V
